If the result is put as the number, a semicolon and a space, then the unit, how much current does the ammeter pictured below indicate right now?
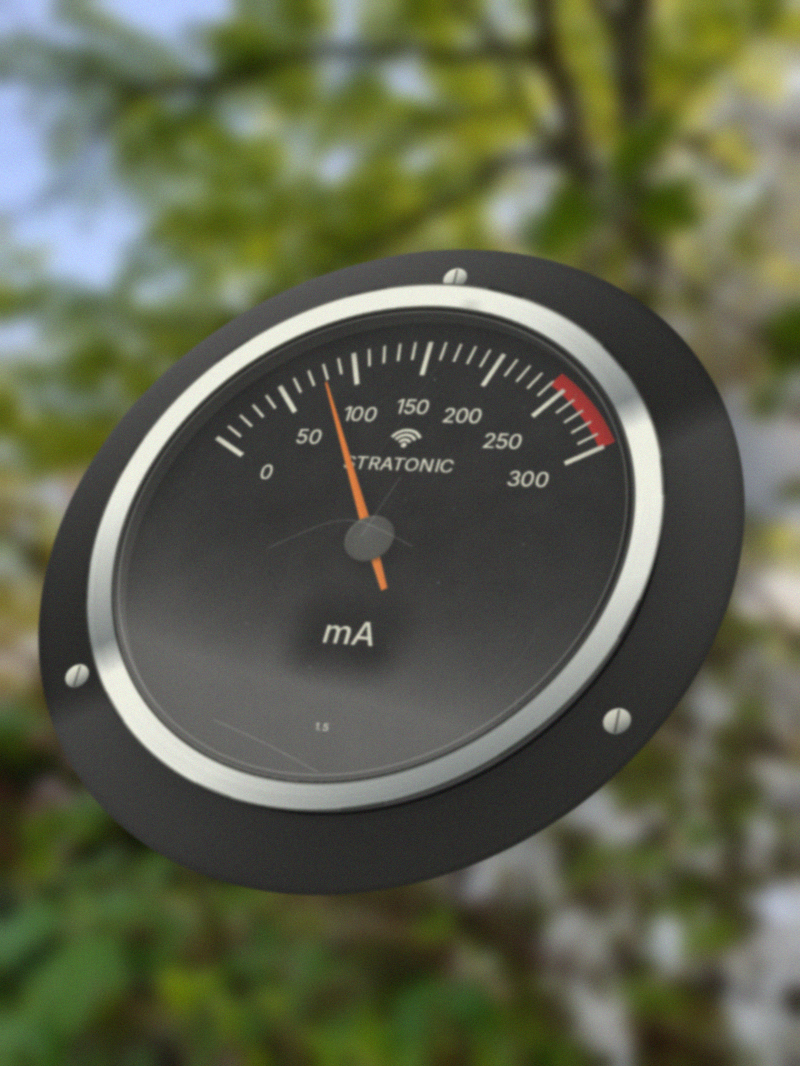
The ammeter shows 80; mA
